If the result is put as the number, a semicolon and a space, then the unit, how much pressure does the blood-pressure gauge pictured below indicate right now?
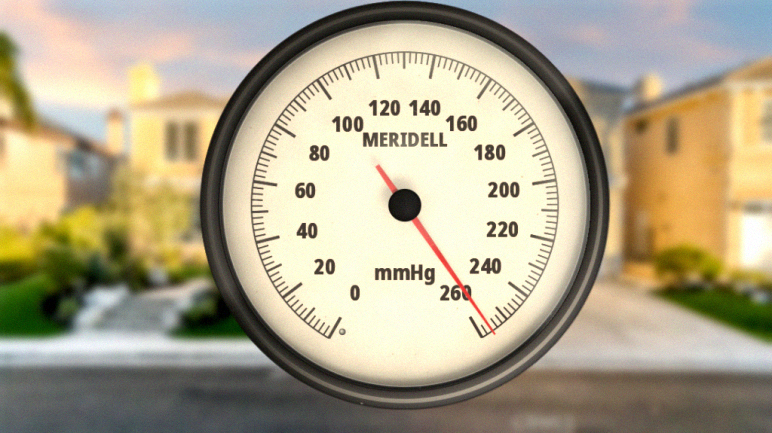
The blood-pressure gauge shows 256; mmHg
